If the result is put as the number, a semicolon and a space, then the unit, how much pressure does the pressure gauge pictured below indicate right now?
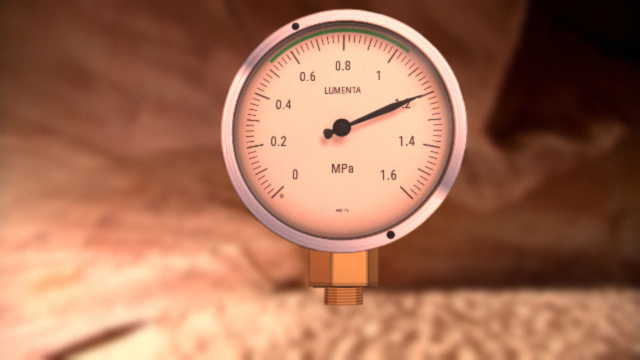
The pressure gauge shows 1.2; MPa
